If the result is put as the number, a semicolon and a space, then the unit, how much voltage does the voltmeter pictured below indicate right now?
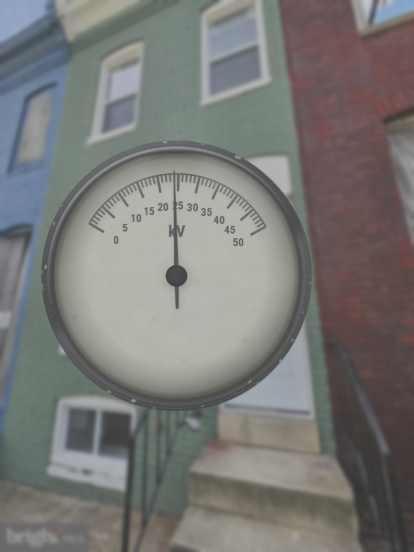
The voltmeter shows 24; kV
